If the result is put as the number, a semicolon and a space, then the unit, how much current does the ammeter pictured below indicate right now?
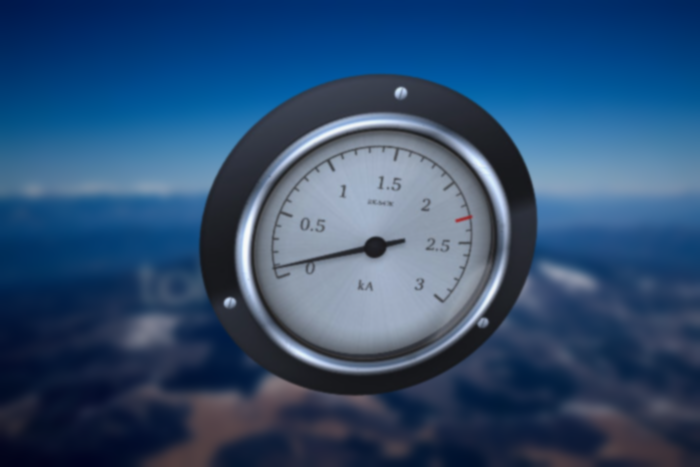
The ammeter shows 0.1; kA
